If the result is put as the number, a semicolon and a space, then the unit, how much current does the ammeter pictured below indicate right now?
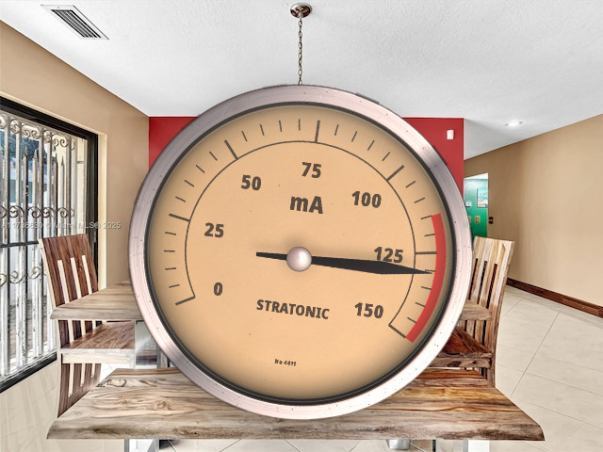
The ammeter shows 130; mA
